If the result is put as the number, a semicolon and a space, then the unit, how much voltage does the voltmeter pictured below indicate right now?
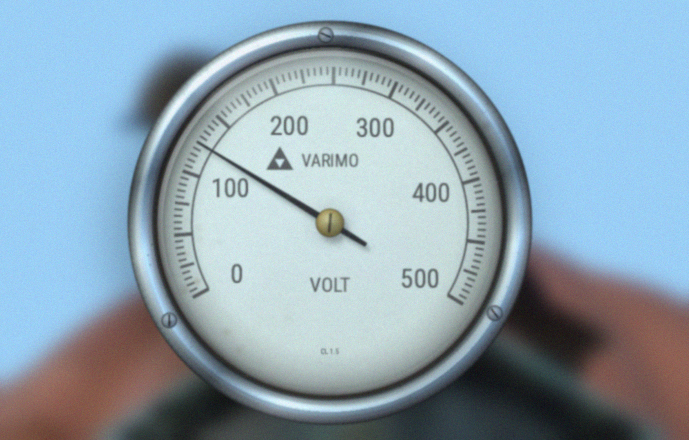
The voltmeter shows 125; V
